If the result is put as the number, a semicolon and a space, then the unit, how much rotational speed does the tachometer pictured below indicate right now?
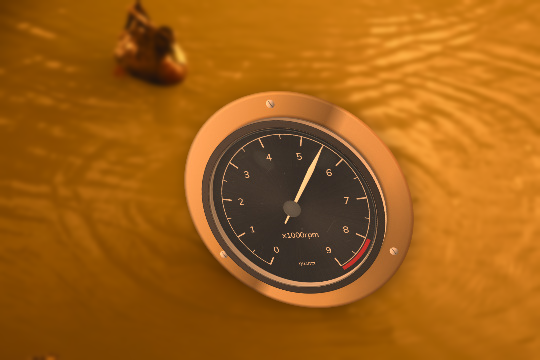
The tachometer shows 5500; rpm
